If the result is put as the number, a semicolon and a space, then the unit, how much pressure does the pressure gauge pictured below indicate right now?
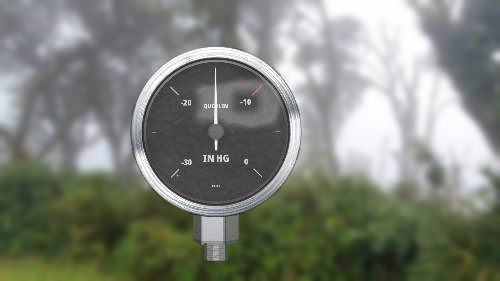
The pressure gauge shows -15; inHg
